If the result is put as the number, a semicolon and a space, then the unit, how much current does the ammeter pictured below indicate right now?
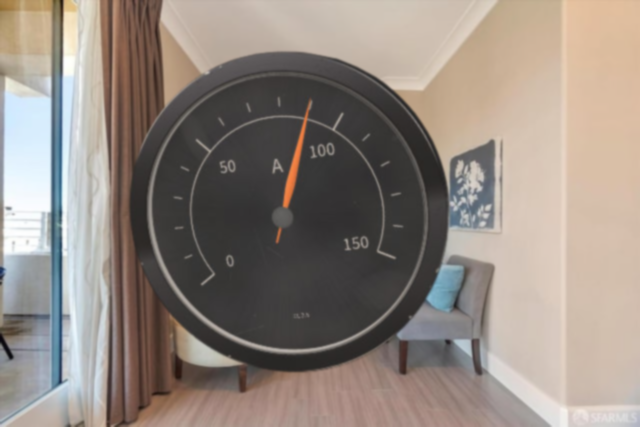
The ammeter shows 90; A
